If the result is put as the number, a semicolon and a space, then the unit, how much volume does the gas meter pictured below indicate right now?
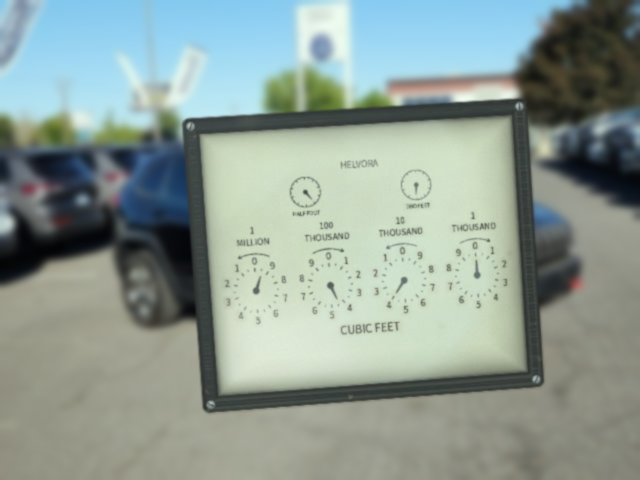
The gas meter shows 944000; ft³
